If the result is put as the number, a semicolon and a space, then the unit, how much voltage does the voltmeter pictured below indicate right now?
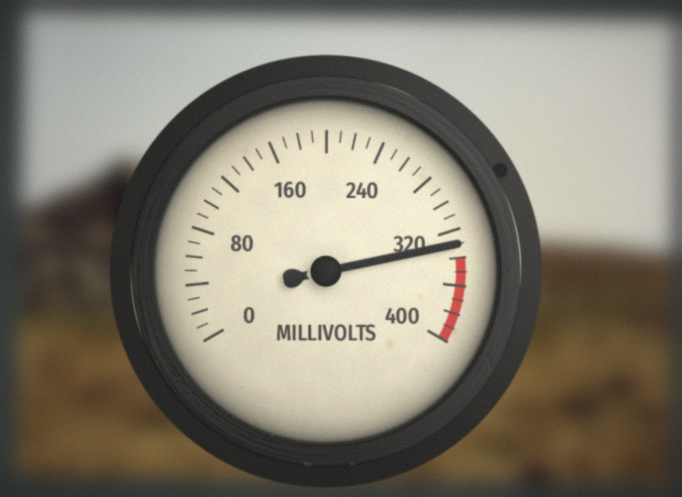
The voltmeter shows 330; mV
